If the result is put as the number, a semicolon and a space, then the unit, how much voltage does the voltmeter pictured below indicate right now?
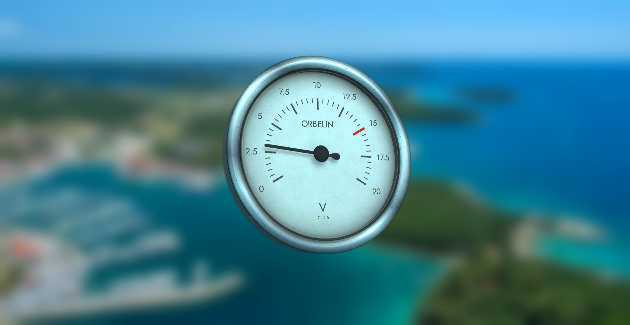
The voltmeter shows 3; V
